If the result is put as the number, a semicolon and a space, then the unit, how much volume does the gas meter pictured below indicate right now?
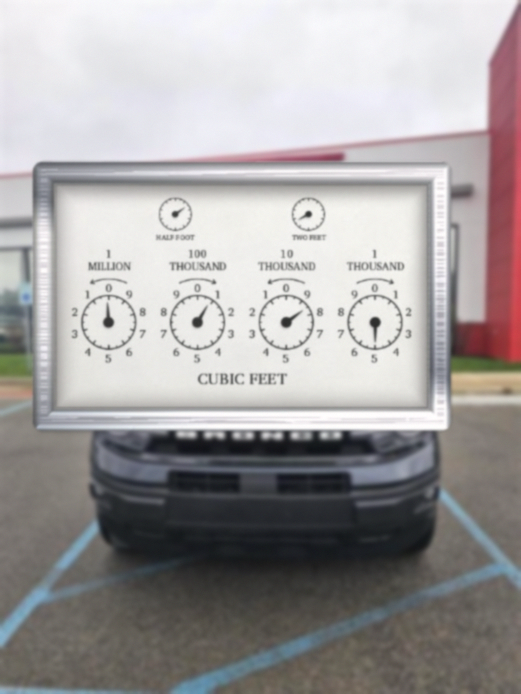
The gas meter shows 8500; ft³
